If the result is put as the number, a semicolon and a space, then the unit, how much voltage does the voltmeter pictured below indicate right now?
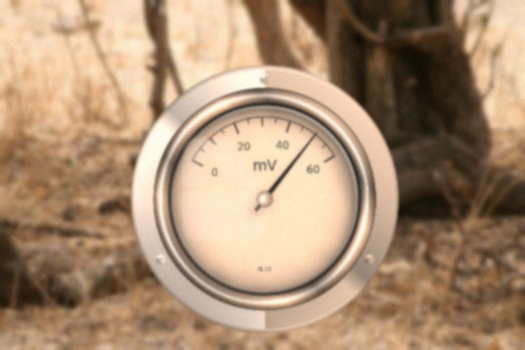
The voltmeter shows 50; mV
